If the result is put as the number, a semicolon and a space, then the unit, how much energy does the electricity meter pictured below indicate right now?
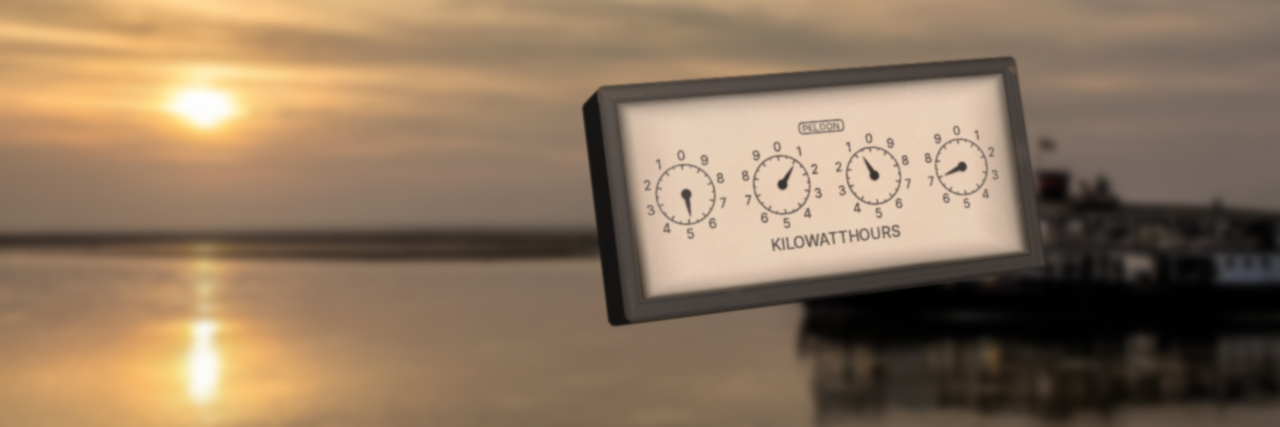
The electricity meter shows 5107; kWh
